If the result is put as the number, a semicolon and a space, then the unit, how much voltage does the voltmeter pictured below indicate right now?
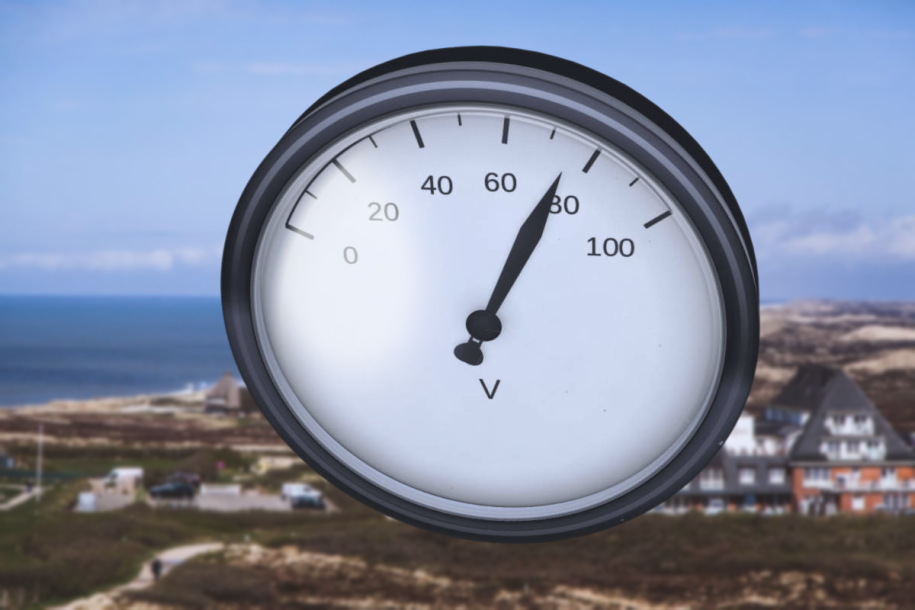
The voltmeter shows 75; V
